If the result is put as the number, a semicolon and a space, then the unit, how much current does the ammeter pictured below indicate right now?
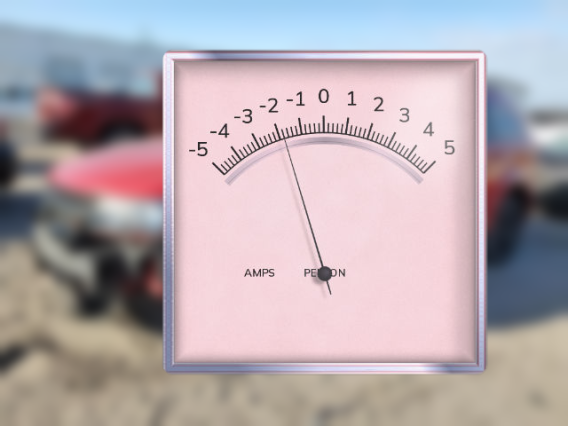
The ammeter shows -1.8; A
